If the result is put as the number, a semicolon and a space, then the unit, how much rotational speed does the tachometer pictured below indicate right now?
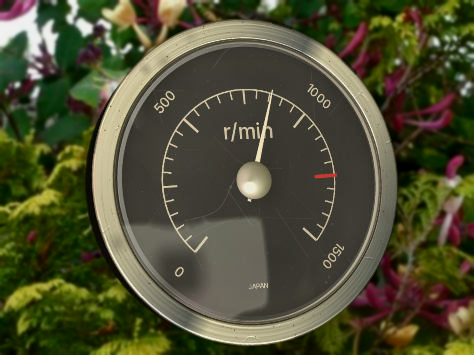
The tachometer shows 850; rpm
